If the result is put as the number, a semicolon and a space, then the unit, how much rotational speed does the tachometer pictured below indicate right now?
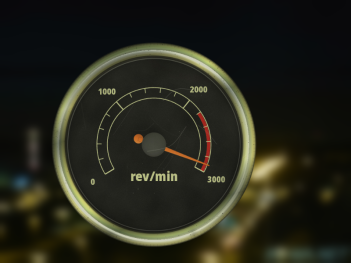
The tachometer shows 2900; rpm
